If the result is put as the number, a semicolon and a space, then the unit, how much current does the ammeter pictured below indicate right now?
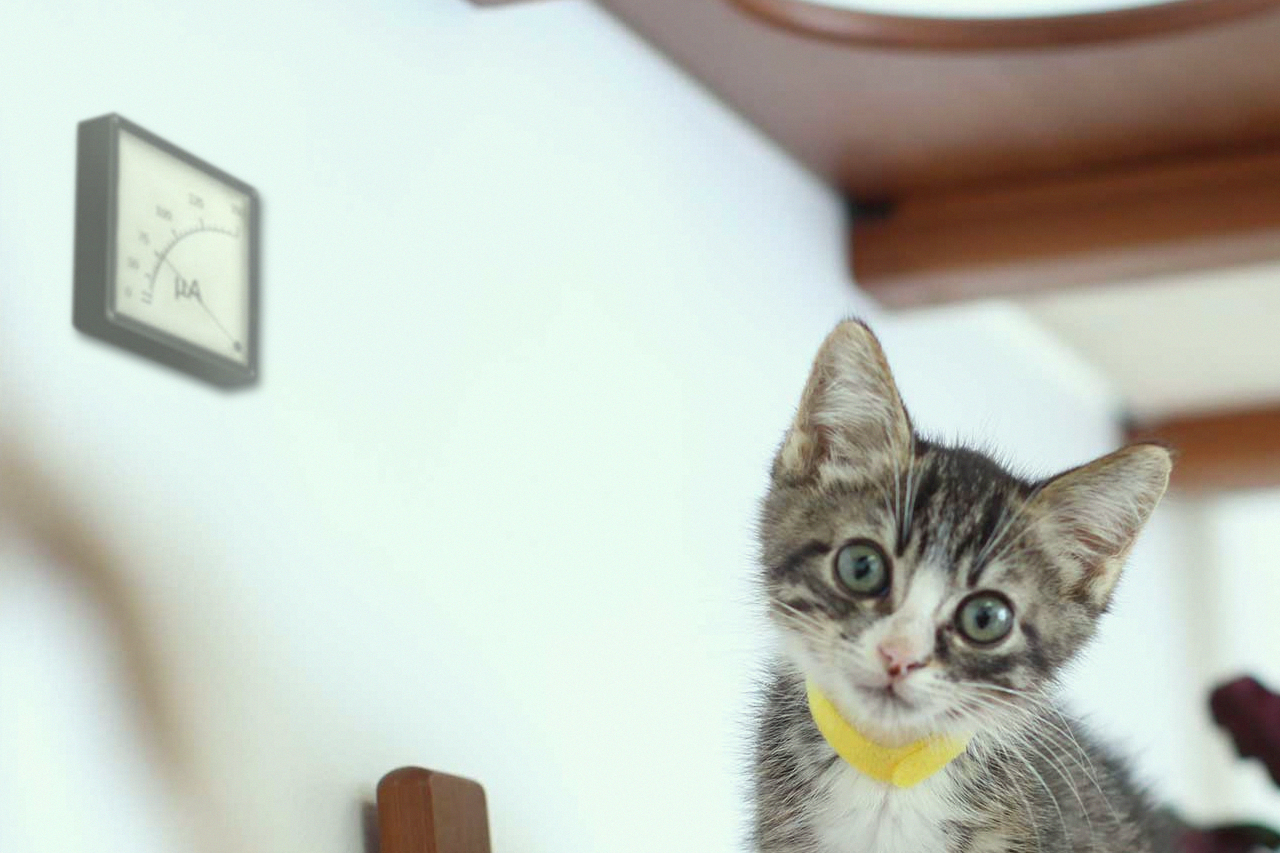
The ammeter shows 75; µA
